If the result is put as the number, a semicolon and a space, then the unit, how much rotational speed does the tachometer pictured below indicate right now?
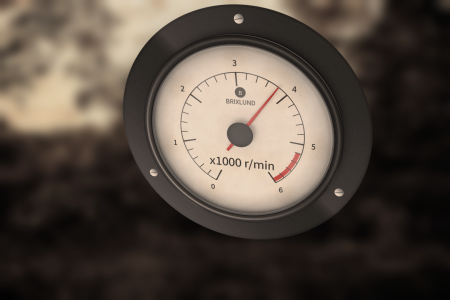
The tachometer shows 3800; rpm
